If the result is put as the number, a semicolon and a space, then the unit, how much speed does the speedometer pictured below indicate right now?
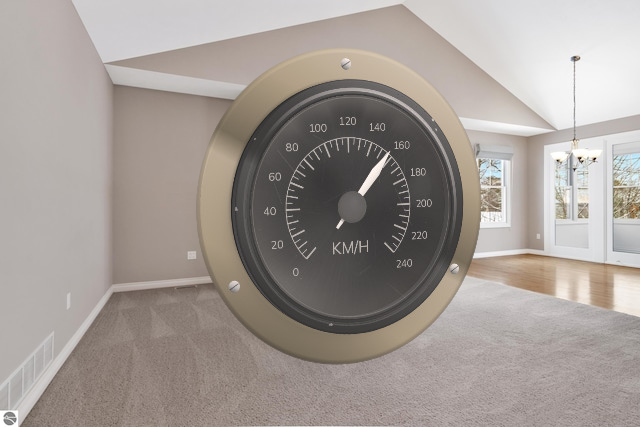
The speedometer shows 155; km/h
